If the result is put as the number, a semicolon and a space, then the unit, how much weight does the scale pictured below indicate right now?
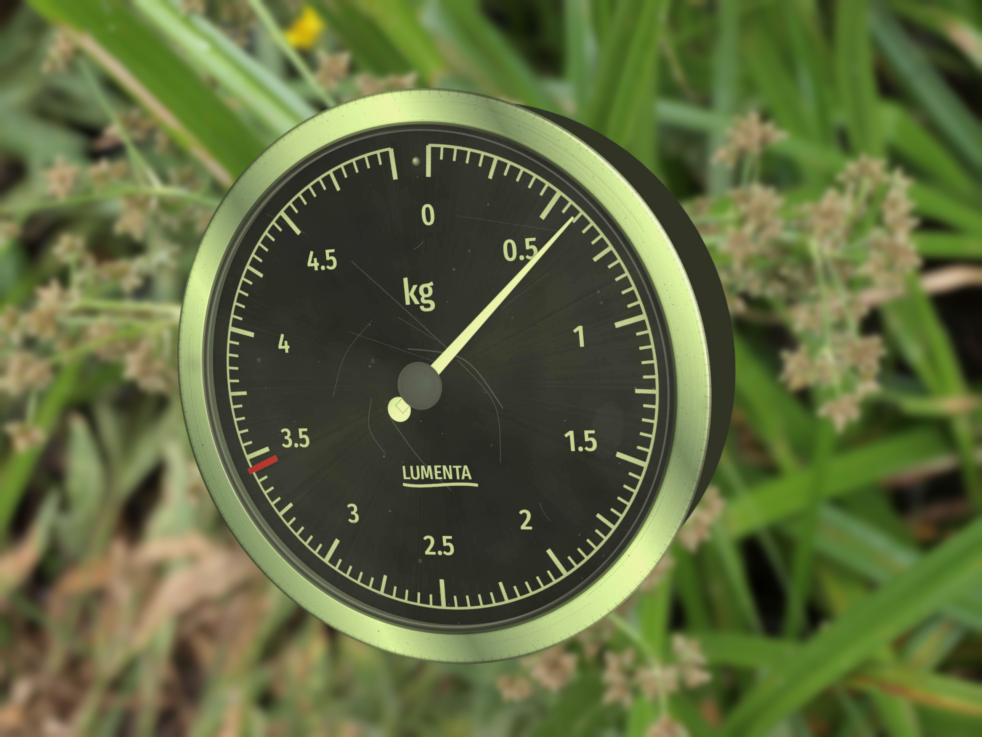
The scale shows 0.6; kg
